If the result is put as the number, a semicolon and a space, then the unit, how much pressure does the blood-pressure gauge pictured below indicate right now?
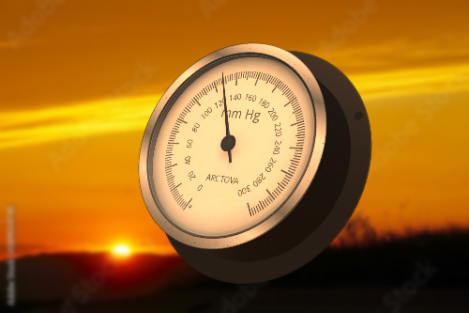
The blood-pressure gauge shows 130; mmHg
